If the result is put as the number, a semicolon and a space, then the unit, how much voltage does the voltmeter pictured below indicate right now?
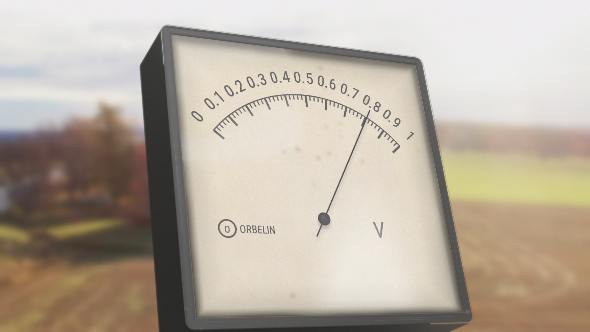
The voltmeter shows 0.8; V
